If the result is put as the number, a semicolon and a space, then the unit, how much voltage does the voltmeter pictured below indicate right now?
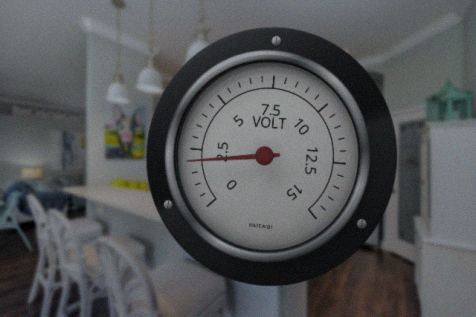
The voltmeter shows 2; V
